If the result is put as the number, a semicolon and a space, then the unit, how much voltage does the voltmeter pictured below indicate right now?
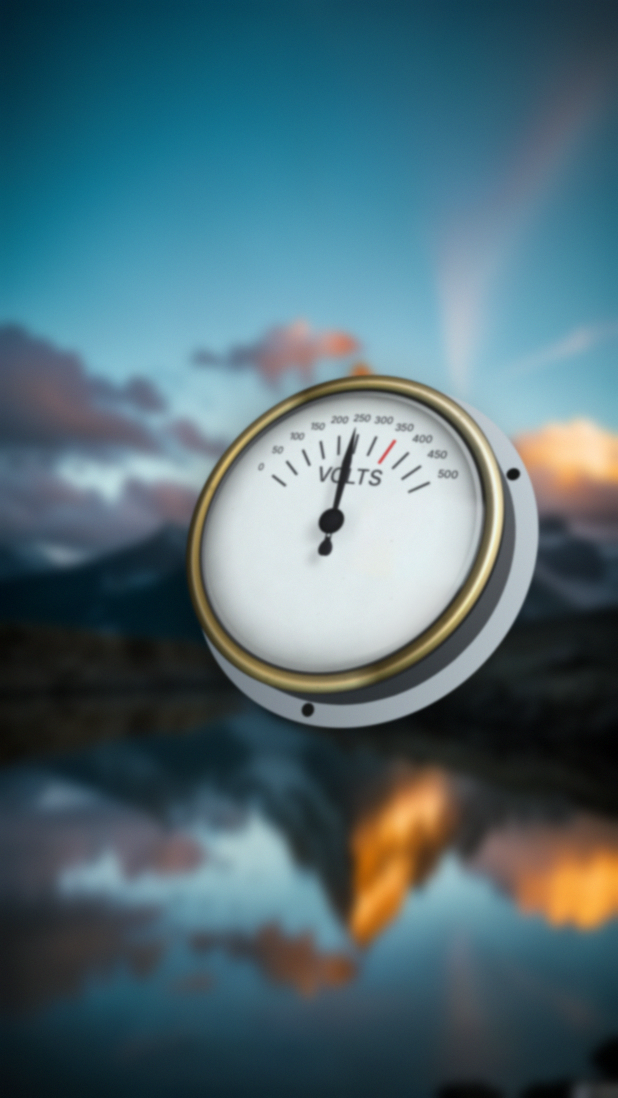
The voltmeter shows 250; V
